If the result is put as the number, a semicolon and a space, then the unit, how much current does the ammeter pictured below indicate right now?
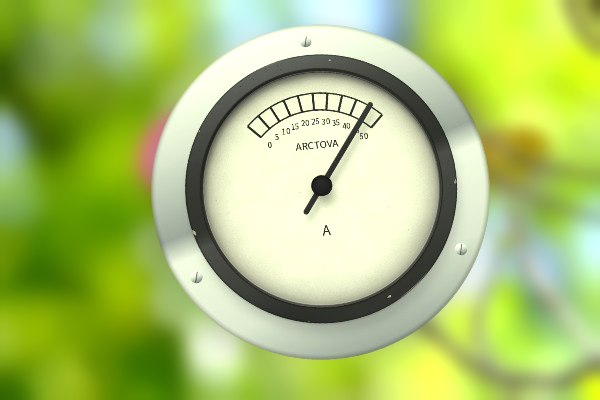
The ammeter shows 45; A
